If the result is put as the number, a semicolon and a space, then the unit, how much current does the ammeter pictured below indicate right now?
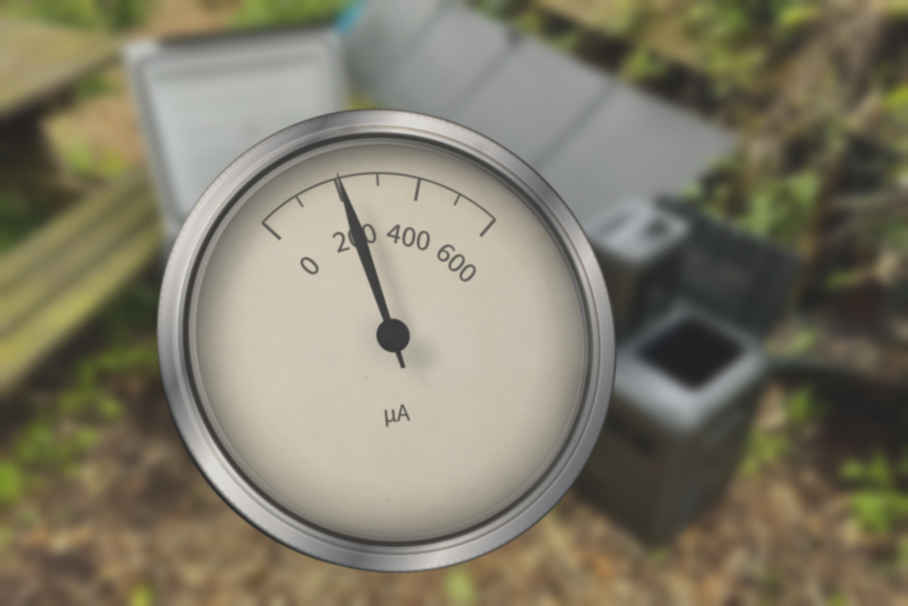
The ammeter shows 200; µA
